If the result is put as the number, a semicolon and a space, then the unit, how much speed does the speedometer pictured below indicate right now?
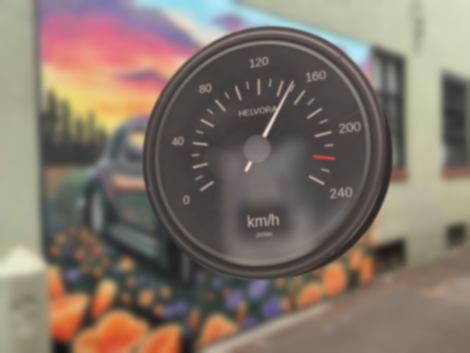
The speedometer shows 150; km/h
